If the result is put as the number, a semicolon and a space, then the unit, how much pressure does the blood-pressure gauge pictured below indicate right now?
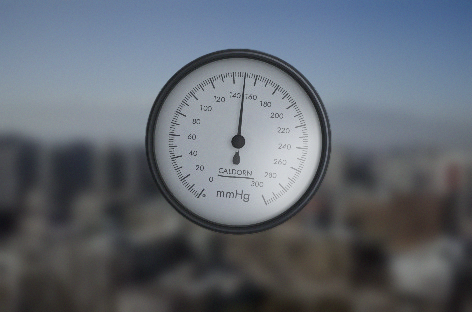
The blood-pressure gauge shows 150; mmHg
